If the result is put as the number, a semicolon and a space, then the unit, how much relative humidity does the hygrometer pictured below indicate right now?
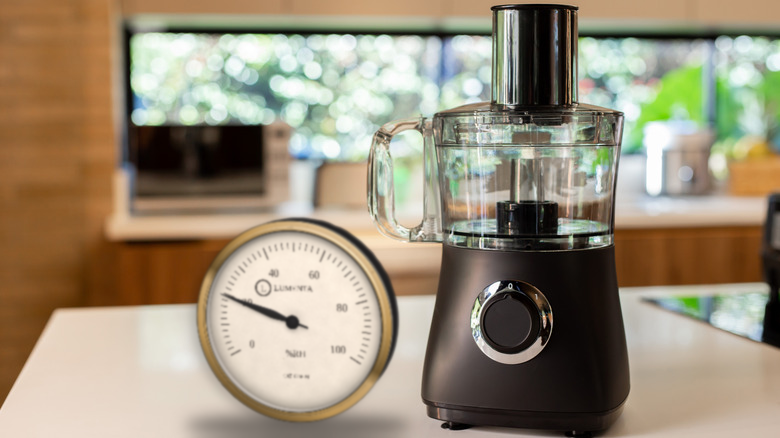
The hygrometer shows 20; %
